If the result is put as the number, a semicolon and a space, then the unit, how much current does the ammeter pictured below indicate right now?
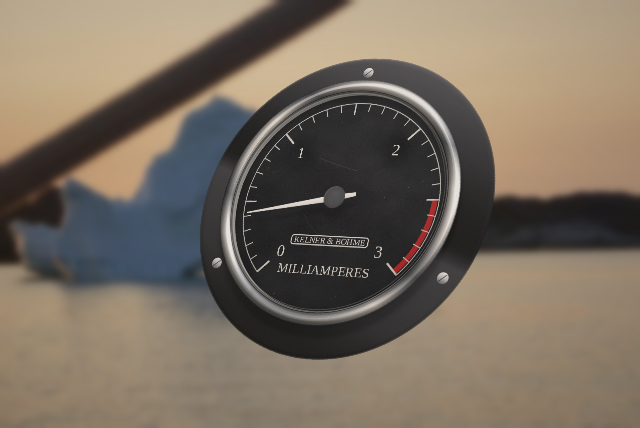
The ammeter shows 0.4; mA
